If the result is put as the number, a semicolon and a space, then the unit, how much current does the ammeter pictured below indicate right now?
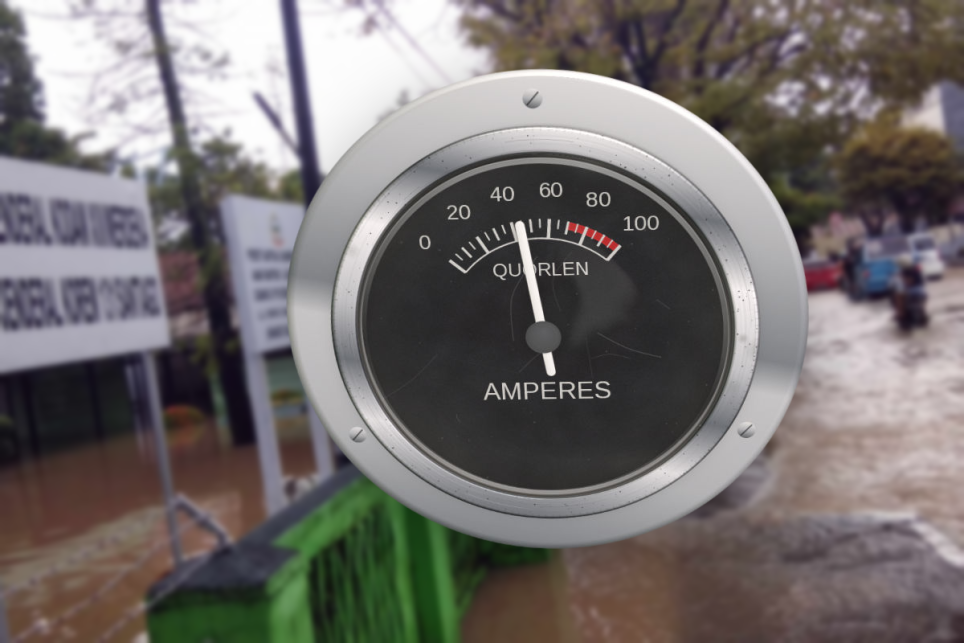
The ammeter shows 45; A
